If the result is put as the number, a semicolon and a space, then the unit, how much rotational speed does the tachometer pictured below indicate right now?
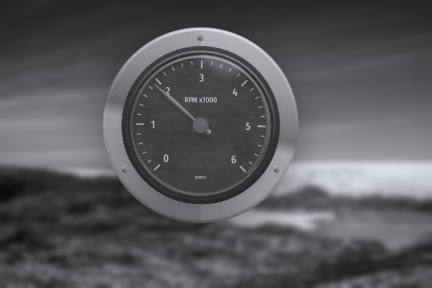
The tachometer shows 1900; rpm
